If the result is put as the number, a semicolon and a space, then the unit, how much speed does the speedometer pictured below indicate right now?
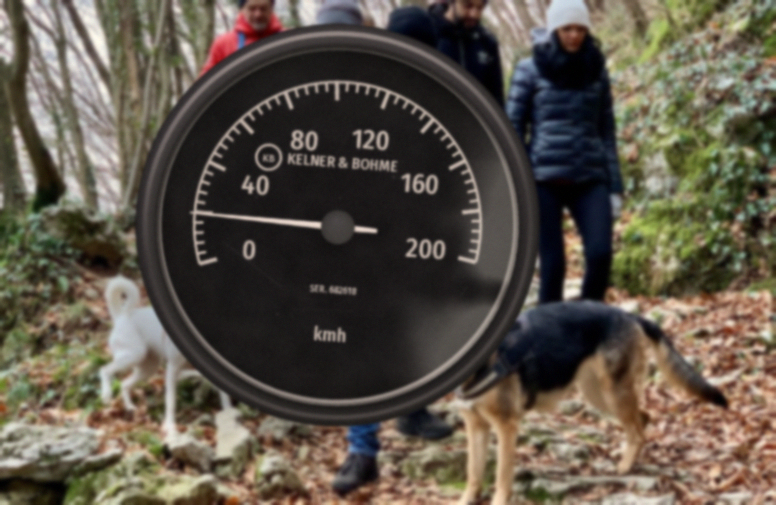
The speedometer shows 20; km/h
